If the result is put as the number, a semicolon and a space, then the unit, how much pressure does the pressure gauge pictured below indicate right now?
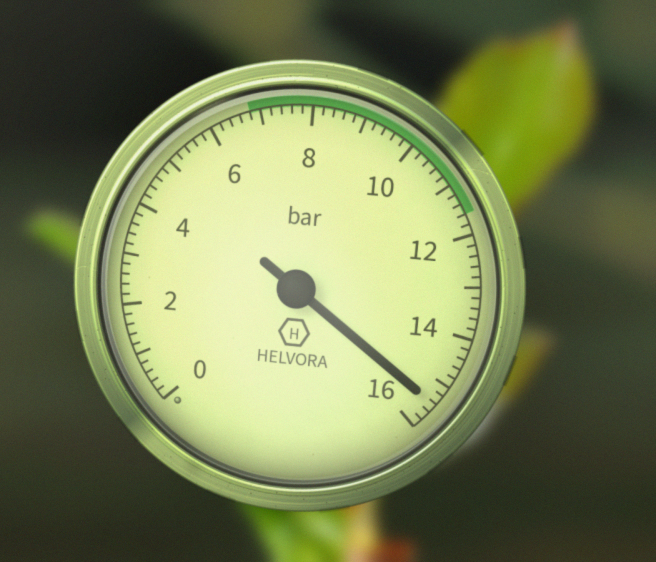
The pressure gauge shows 15.4; bar
